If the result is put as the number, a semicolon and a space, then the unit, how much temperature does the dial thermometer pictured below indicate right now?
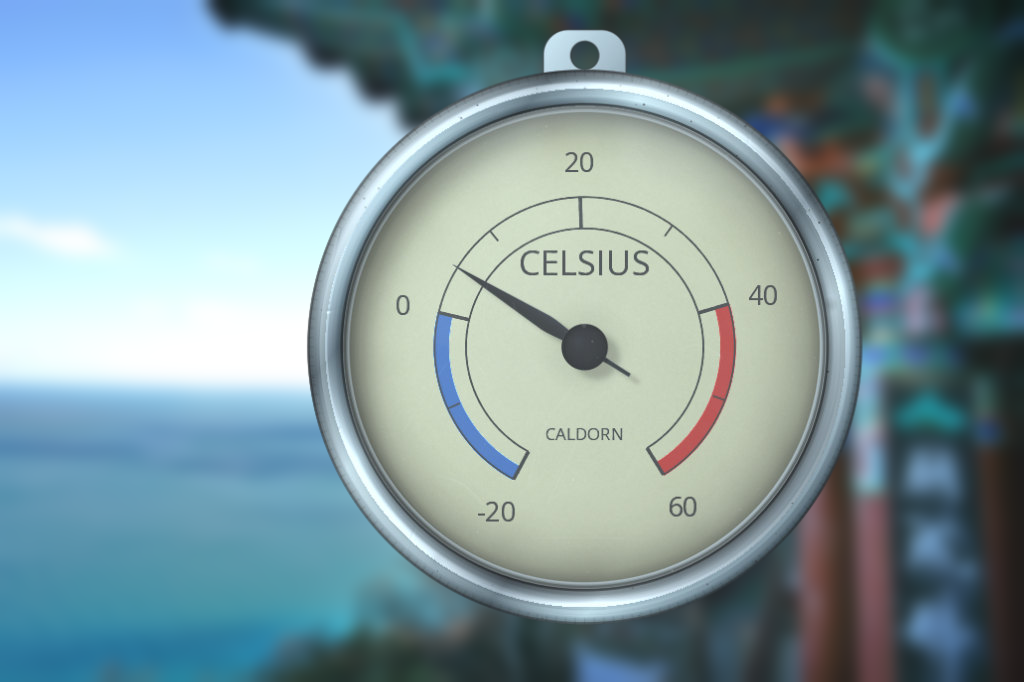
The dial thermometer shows 5; °C
